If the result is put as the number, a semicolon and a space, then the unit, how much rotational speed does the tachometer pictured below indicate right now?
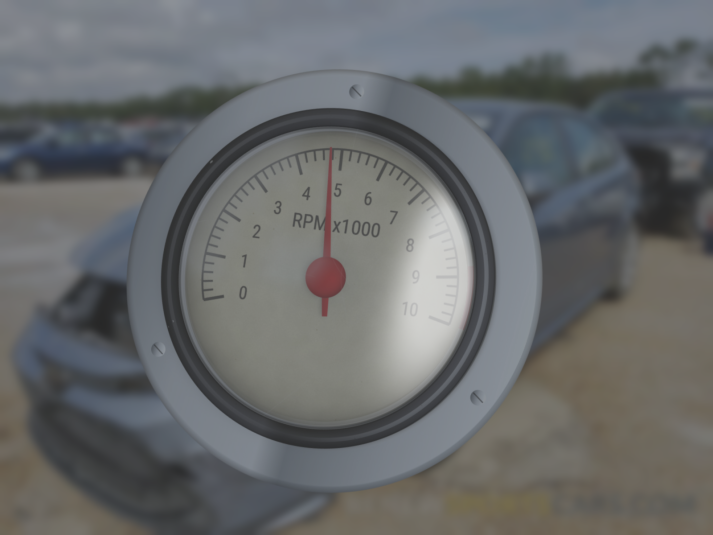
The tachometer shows 4800; rpm
